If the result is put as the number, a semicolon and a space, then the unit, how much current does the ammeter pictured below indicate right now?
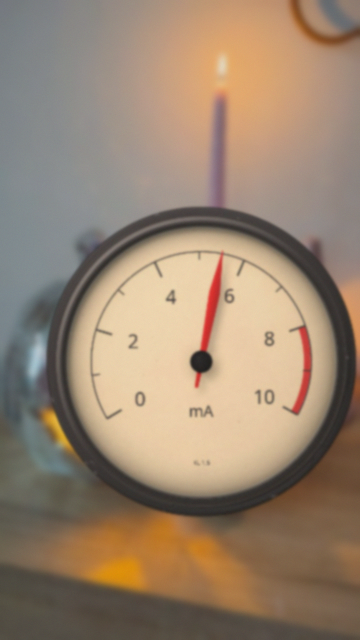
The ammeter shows 5.5; mA
